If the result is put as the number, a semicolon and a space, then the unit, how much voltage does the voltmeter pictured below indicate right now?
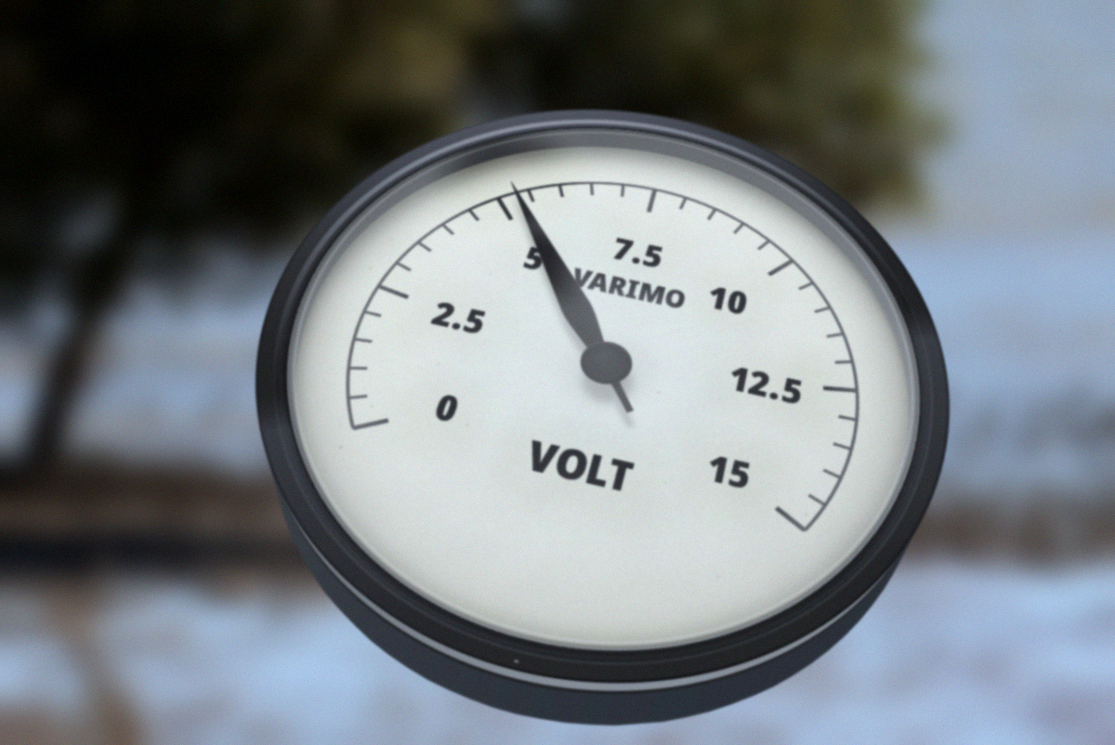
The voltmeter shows 5.25; V
